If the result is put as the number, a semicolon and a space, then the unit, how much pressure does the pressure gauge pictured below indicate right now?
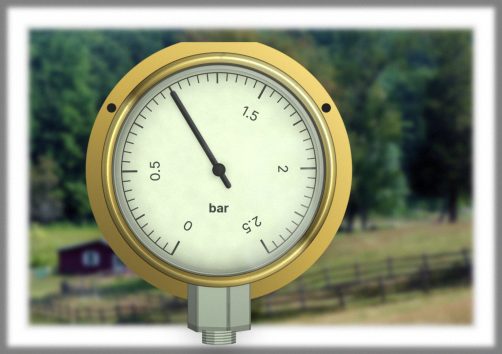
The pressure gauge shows 1; bar
